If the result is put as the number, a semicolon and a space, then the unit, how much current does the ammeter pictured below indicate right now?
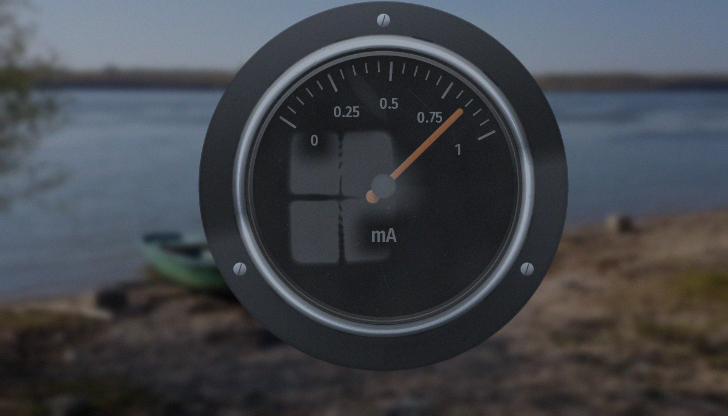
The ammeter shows 0.85; mA
